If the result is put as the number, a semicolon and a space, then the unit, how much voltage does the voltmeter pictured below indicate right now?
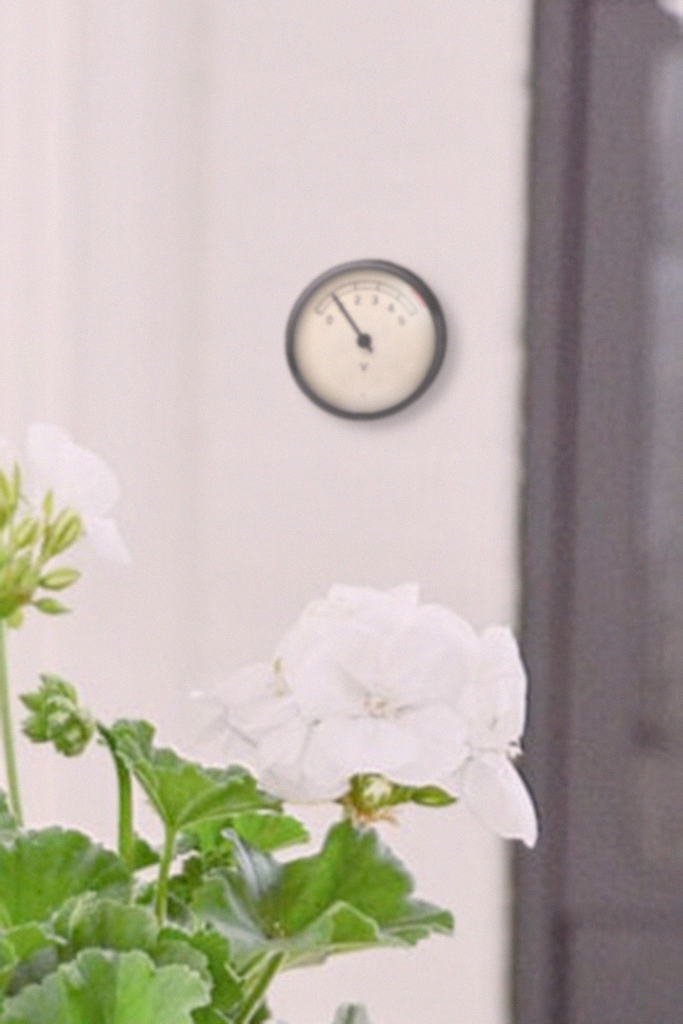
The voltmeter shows 1; V
